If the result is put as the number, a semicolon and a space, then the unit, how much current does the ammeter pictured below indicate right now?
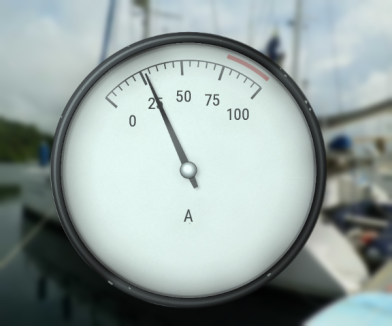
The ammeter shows 27.5; A
